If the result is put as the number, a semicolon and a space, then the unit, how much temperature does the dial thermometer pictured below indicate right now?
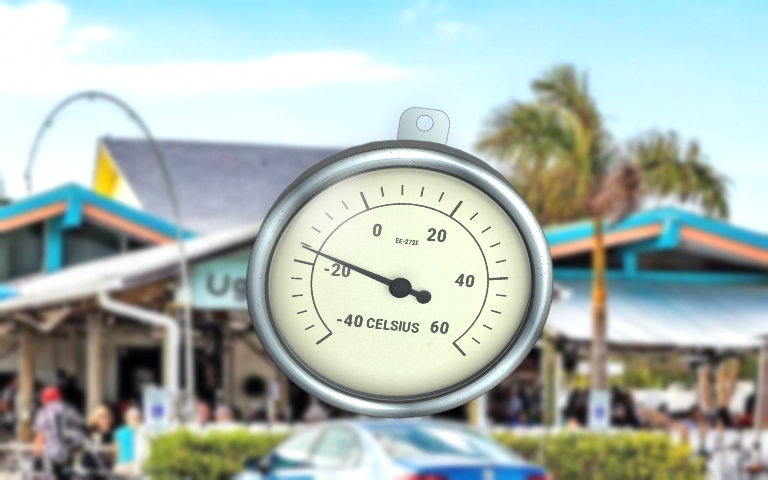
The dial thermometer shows -16; °C
